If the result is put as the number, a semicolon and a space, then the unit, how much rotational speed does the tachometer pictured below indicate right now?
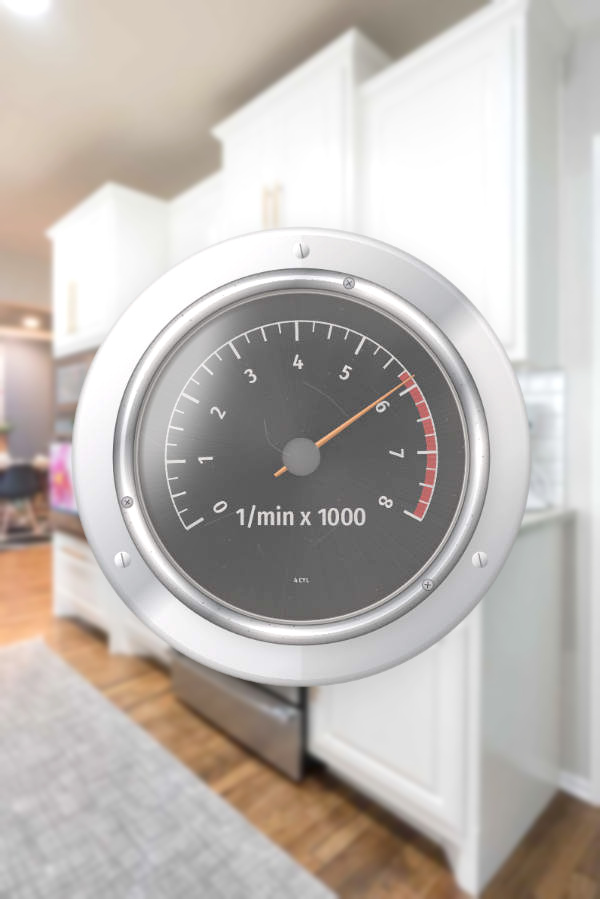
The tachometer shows 5875; rpm
